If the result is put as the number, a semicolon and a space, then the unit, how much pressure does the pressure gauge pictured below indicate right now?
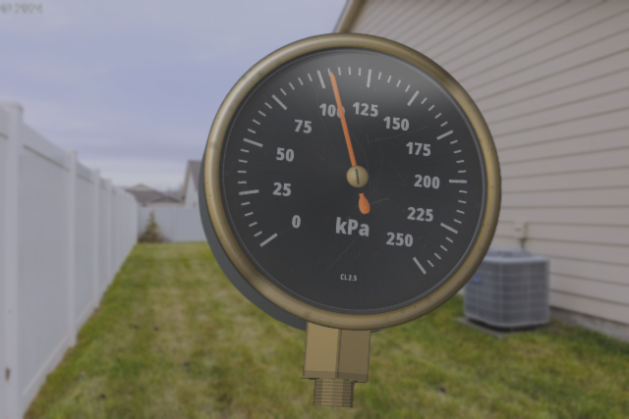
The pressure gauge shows 105; kPa
